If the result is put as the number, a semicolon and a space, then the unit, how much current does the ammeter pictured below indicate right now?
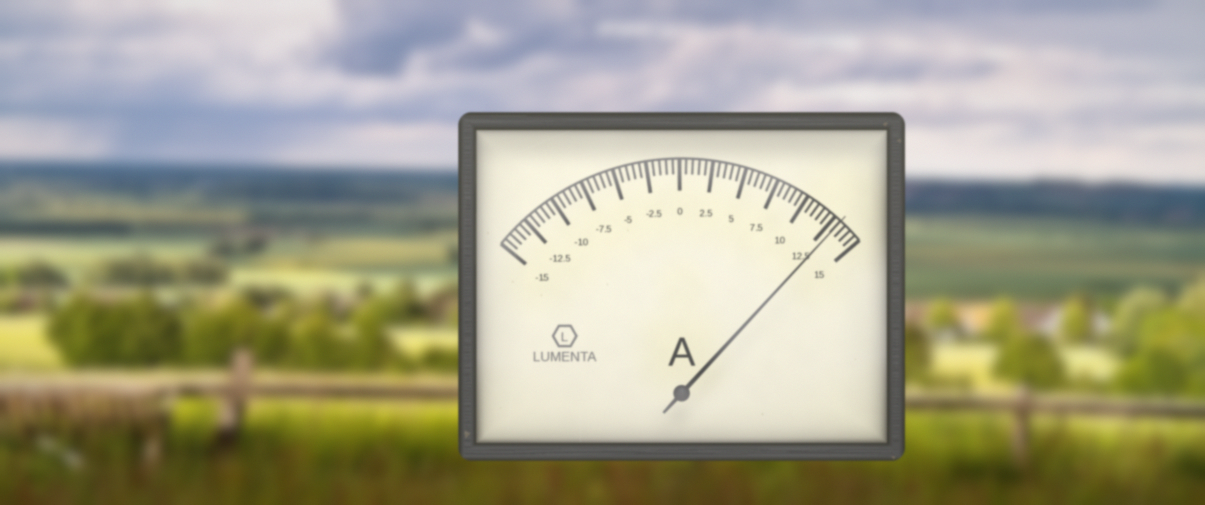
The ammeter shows 13; A
